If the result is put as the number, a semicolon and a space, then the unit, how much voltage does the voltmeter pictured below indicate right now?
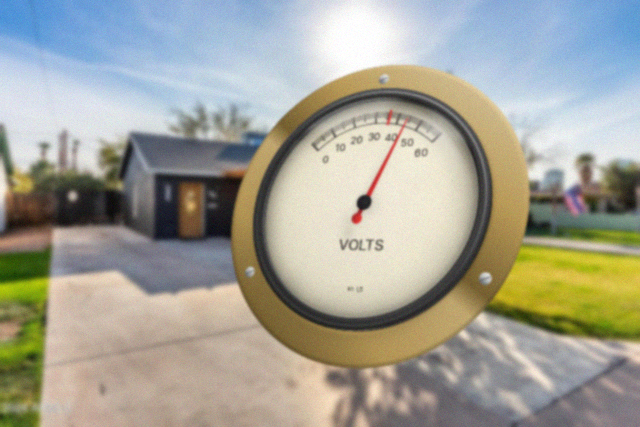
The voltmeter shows 45; V
